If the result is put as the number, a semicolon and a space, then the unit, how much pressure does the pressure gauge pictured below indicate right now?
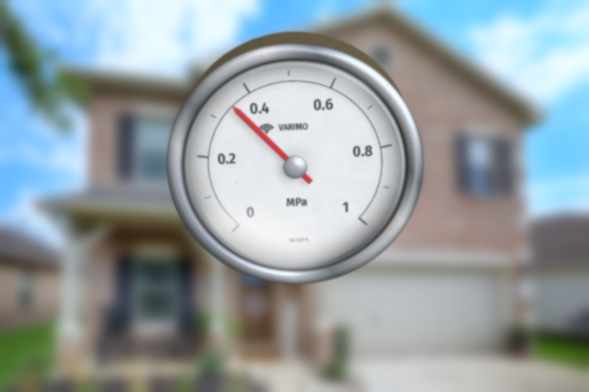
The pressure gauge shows 0.35; MPa
